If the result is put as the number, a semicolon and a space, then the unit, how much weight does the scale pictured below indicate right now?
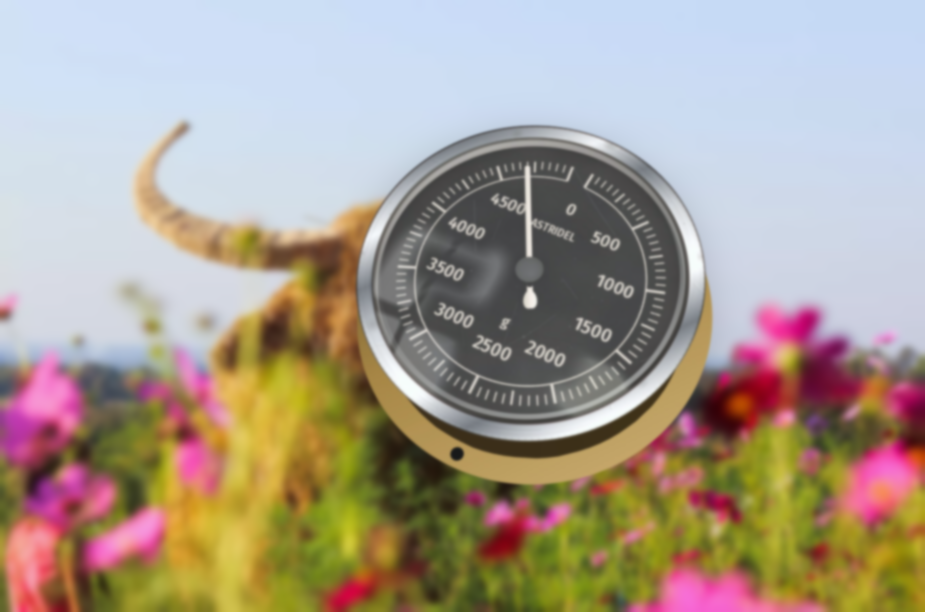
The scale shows 4700; g
